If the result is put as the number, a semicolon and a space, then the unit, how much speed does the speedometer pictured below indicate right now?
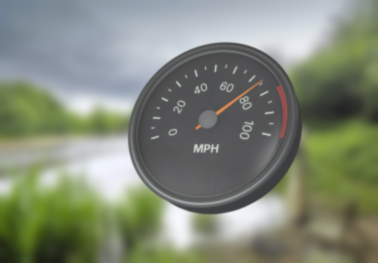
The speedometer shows 75; mph
